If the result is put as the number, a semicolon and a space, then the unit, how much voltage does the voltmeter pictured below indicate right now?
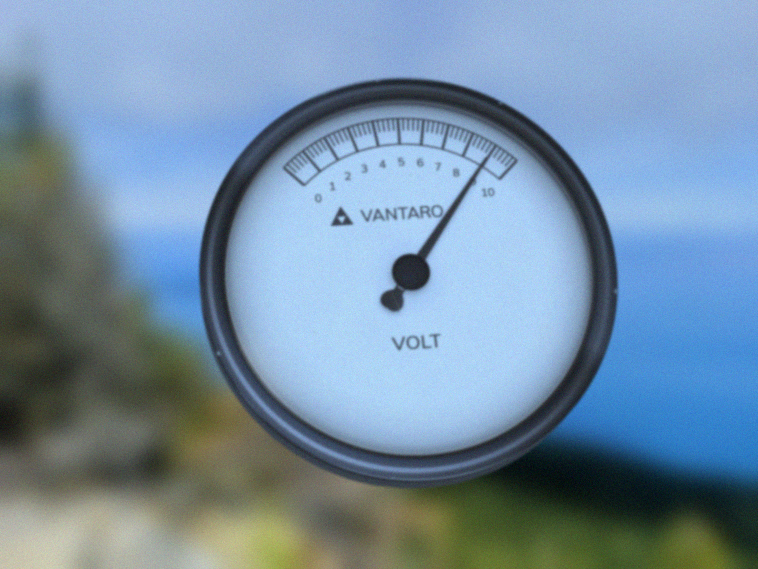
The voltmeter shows 9; V
